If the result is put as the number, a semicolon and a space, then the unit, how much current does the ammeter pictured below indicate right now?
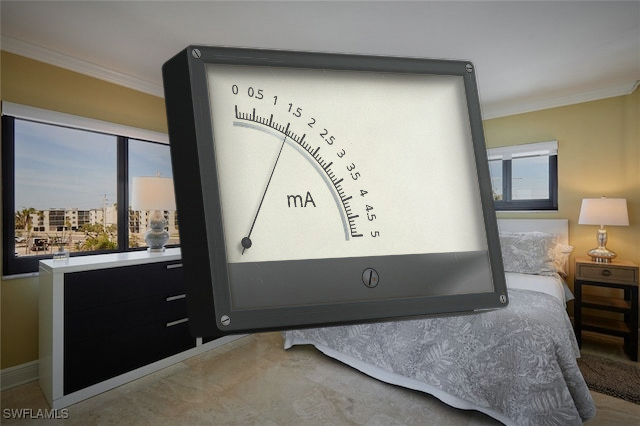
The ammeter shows 1.5; mA
